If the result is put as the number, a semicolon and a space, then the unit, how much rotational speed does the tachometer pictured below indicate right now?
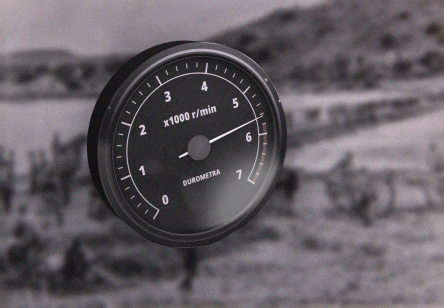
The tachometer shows 5600; rpm
